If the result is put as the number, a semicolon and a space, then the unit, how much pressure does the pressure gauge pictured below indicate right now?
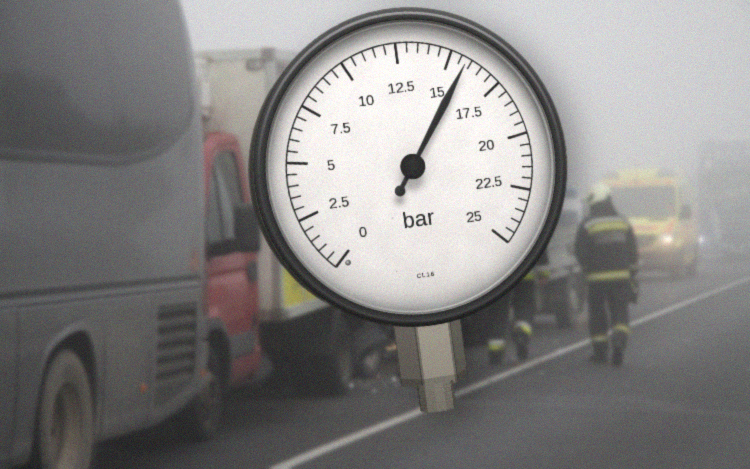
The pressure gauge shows 15.75; bar
